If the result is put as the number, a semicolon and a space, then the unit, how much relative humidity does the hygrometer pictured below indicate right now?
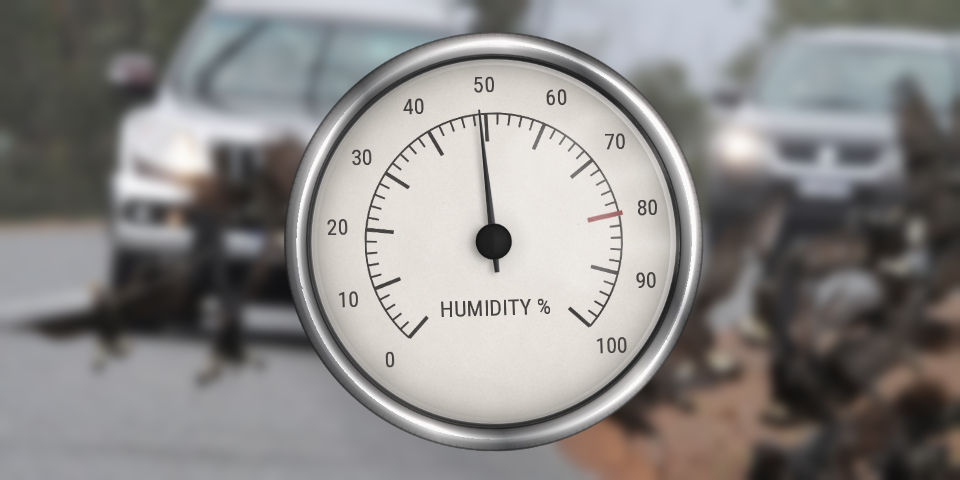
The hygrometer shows 49; %
